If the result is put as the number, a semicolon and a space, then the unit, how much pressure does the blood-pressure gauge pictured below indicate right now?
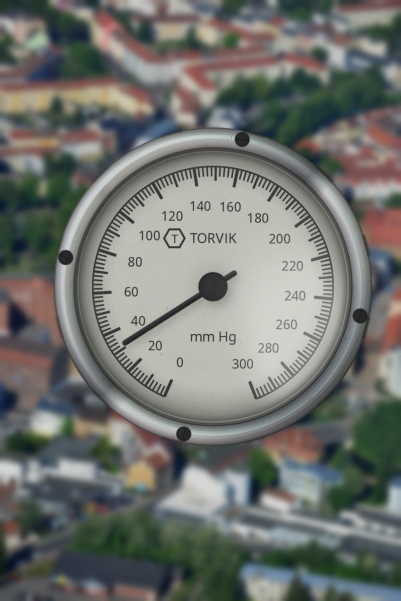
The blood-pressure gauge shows 32; mmHg
